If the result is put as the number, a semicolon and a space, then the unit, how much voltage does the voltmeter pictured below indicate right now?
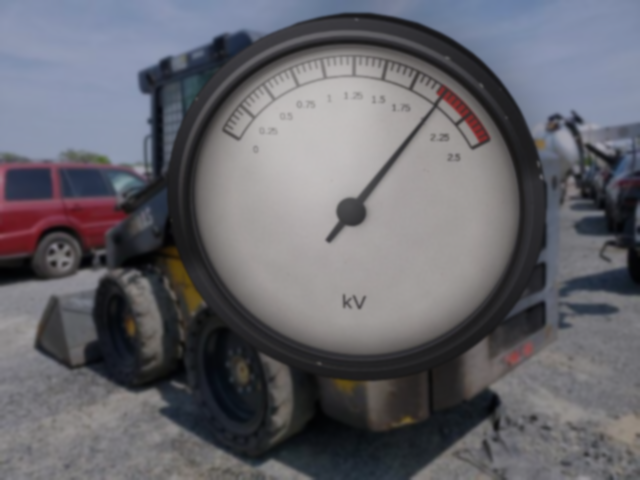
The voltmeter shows 2; kV
